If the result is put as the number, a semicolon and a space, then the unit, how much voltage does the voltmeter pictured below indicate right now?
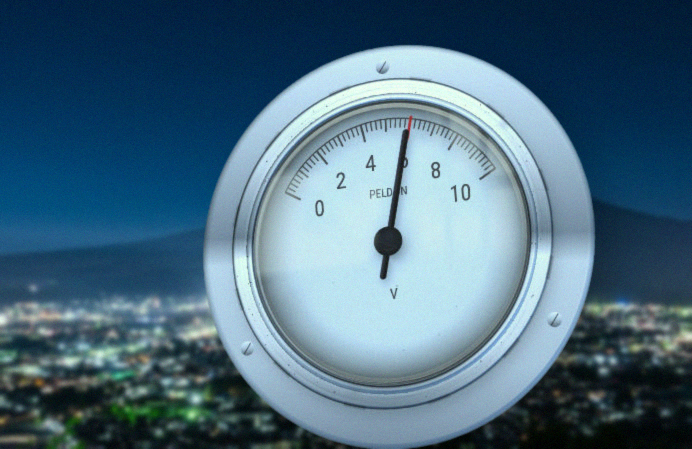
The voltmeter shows 6; V
